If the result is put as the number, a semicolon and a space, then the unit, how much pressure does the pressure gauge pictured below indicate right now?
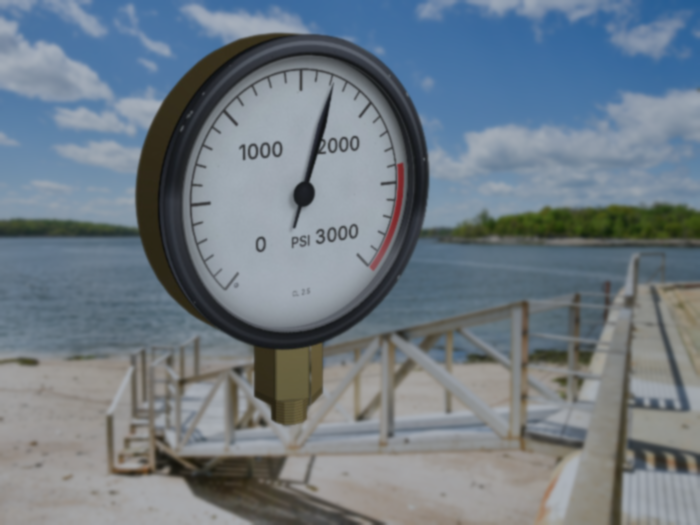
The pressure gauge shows 1700; psi
